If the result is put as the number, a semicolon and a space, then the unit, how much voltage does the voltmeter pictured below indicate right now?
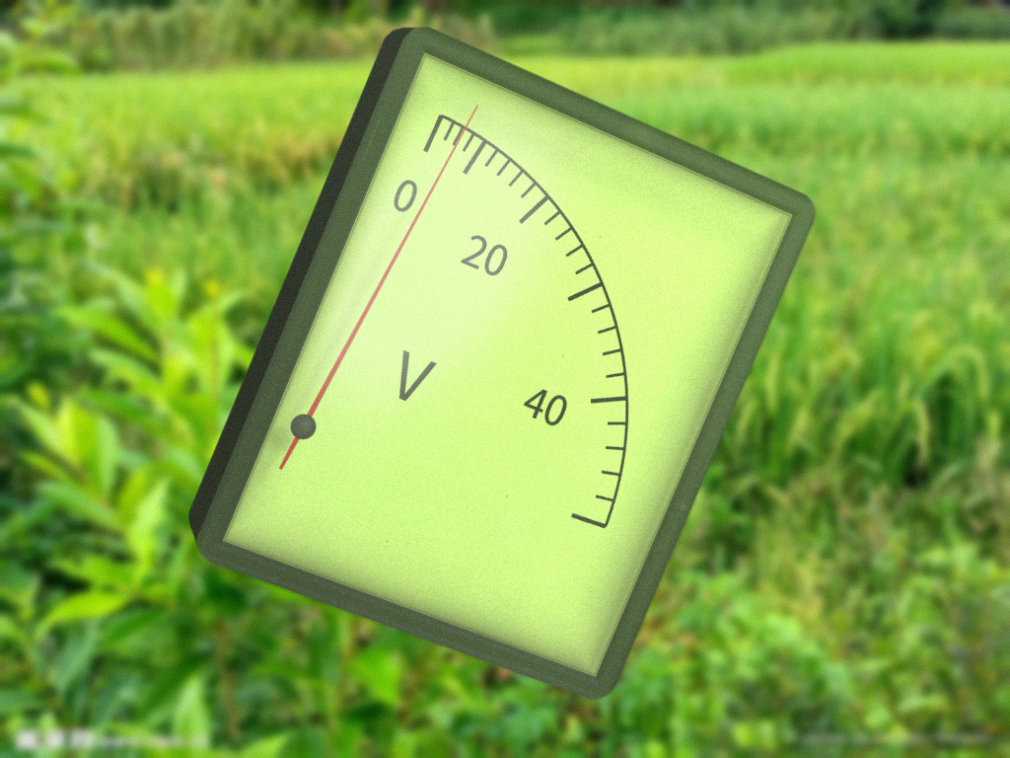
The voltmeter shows 6; V
